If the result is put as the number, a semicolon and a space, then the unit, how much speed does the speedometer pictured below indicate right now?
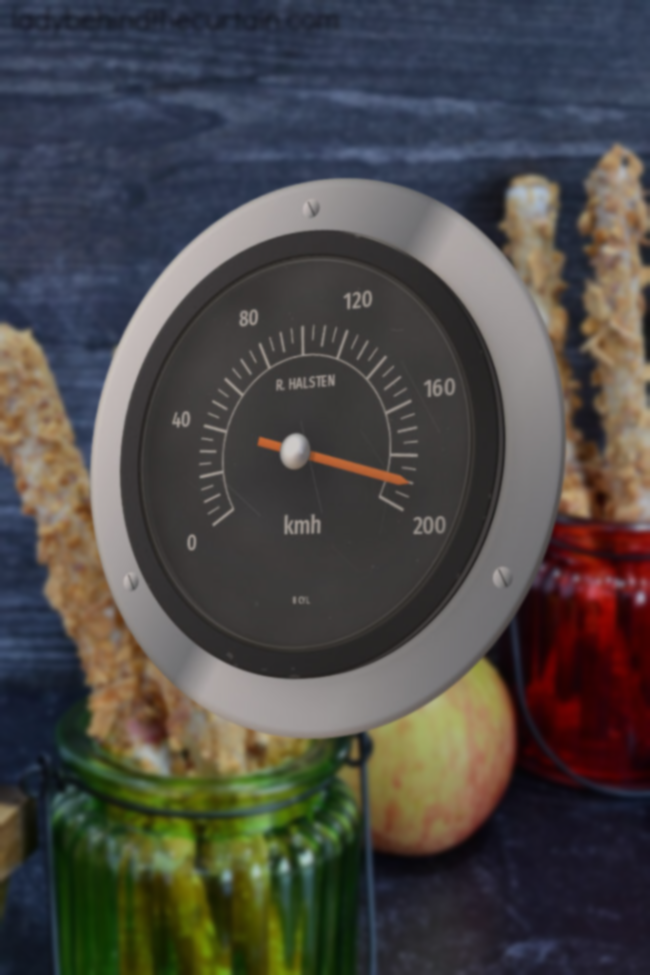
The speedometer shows 190; km/h
